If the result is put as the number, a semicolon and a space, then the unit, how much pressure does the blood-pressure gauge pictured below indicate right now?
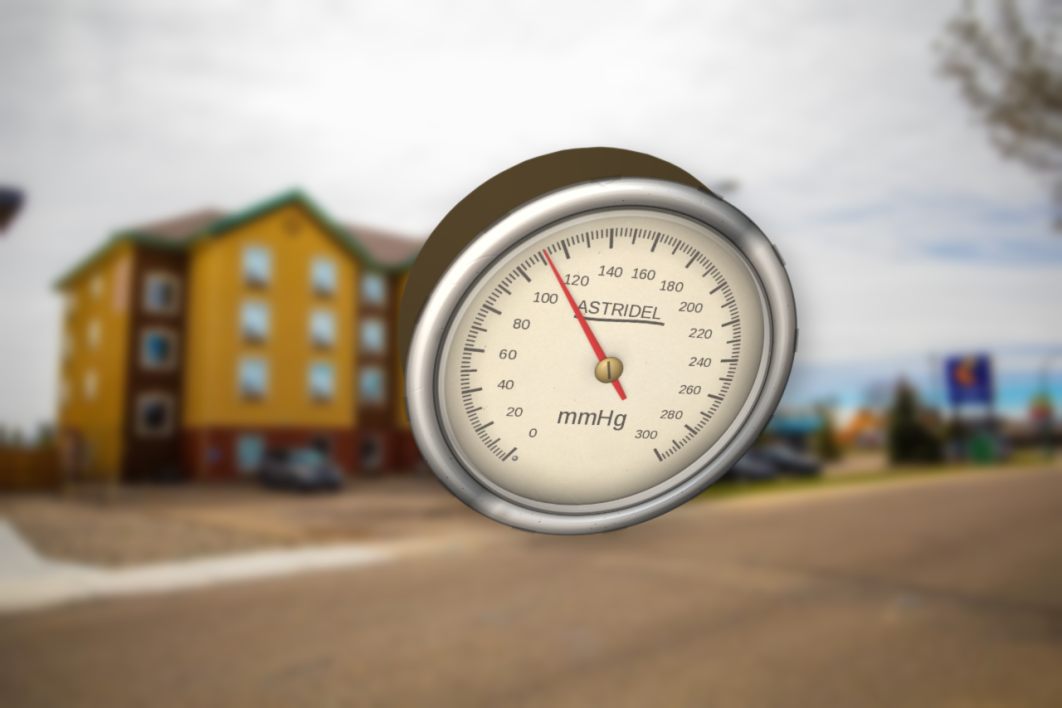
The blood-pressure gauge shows 112; mmHg
